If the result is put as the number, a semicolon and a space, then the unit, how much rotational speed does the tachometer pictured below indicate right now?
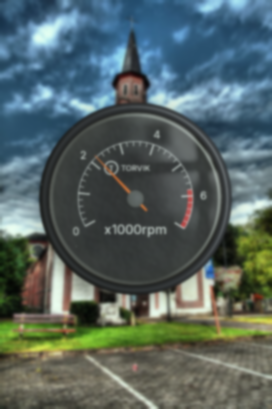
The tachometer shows 2200; rpm
